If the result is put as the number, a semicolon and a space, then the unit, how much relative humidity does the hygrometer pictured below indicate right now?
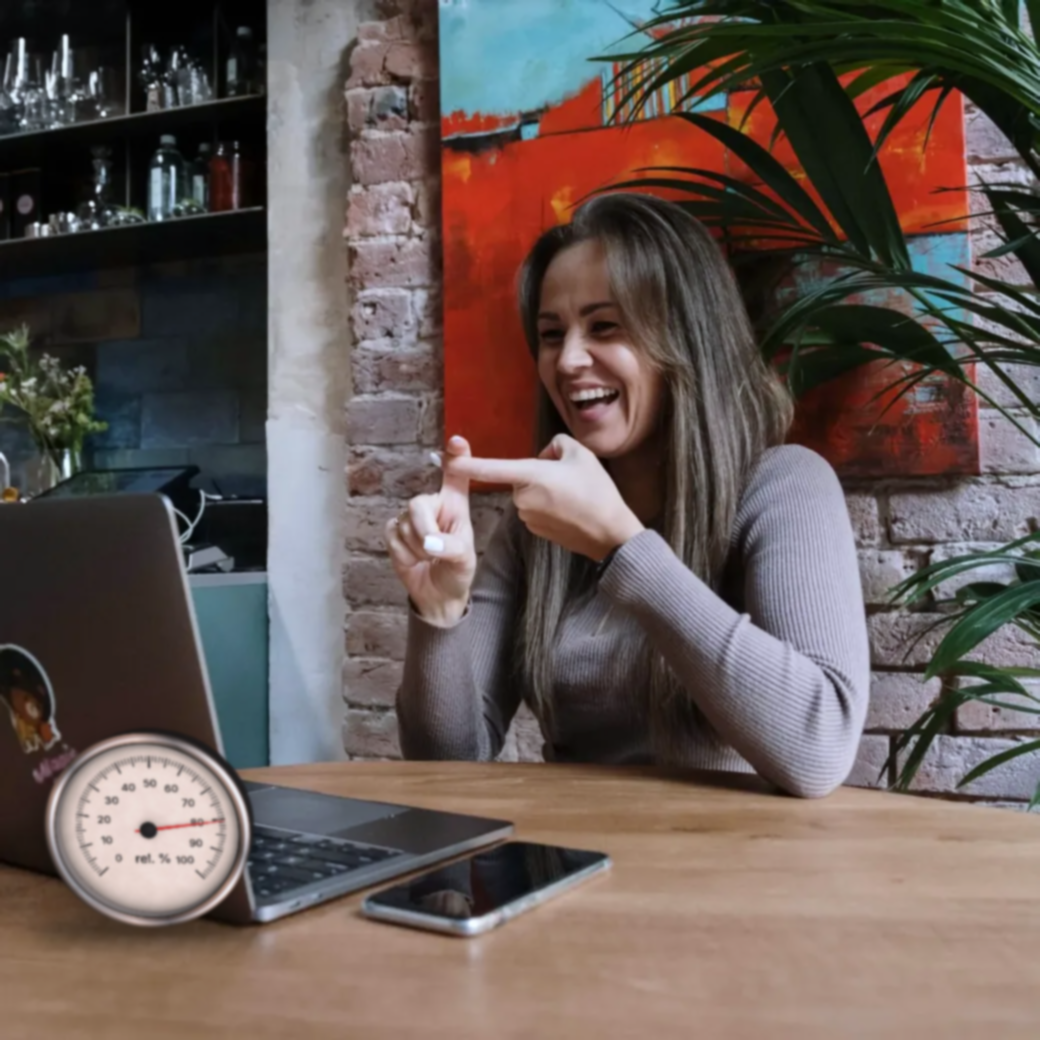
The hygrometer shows 80; %
